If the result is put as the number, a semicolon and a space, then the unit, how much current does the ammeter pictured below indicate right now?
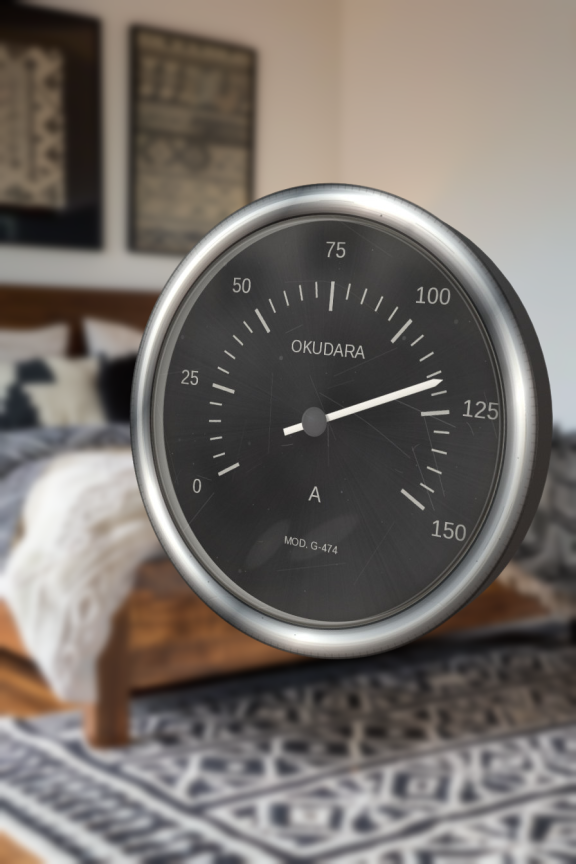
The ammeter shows 117.5; A
